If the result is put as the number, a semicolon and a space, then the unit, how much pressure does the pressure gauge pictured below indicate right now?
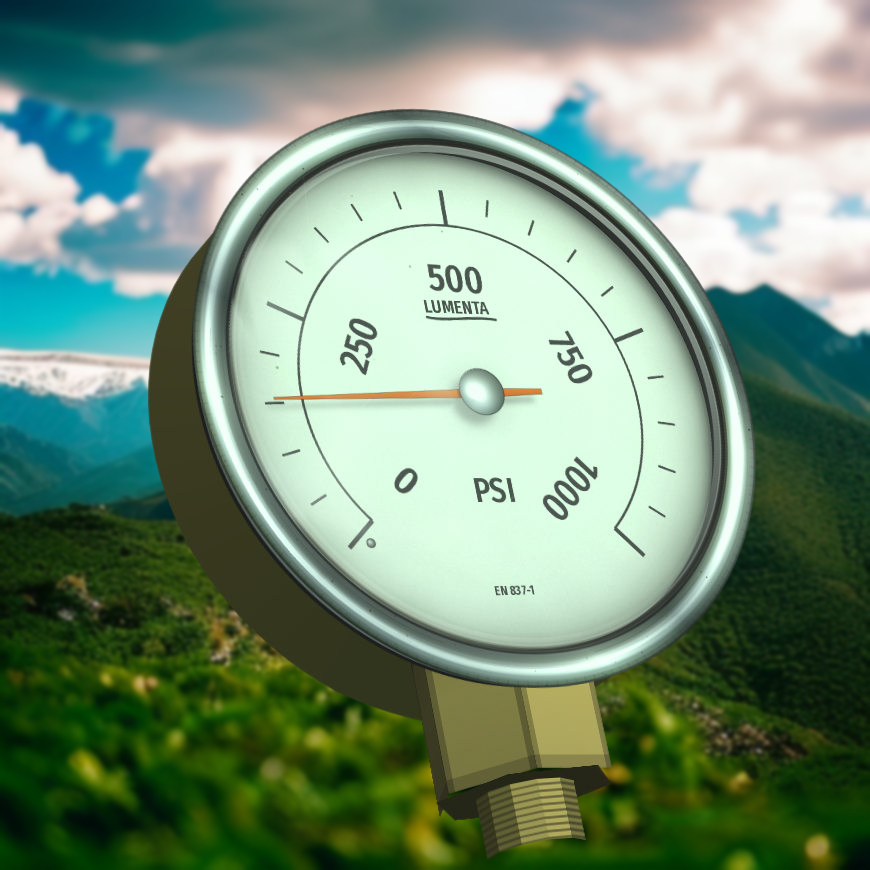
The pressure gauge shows 150; psi
